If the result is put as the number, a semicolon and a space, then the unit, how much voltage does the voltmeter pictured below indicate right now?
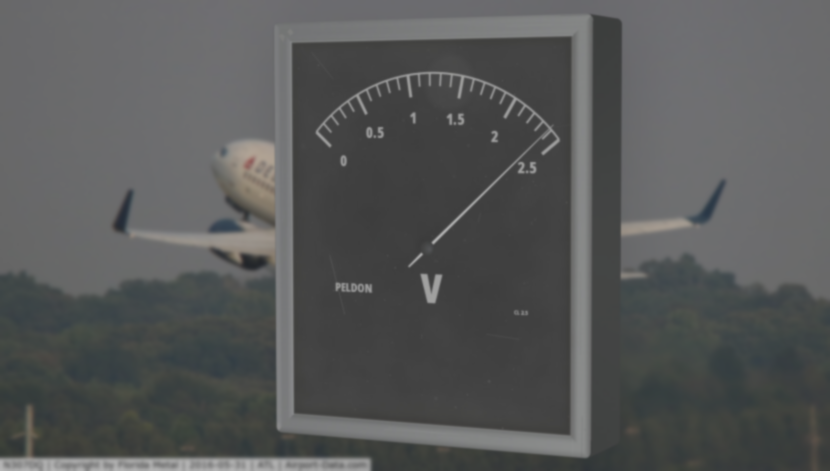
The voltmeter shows 2.4; V
